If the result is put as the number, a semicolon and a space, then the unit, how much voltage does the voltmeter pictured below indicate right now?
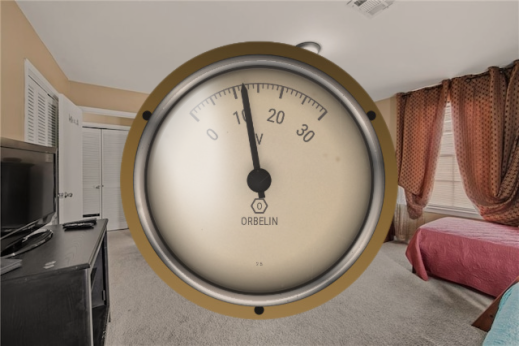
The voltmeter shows 12; V
